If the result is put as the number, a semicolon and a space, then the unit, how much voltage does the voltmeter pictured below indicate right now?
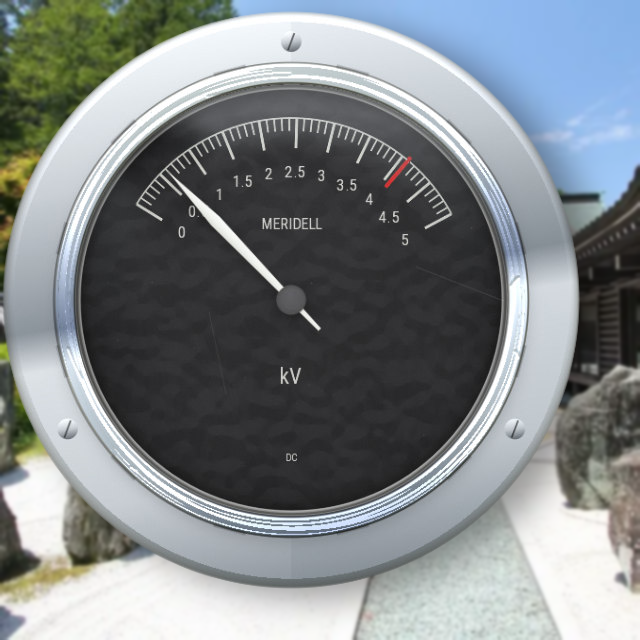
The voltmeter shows 0.6; kV
